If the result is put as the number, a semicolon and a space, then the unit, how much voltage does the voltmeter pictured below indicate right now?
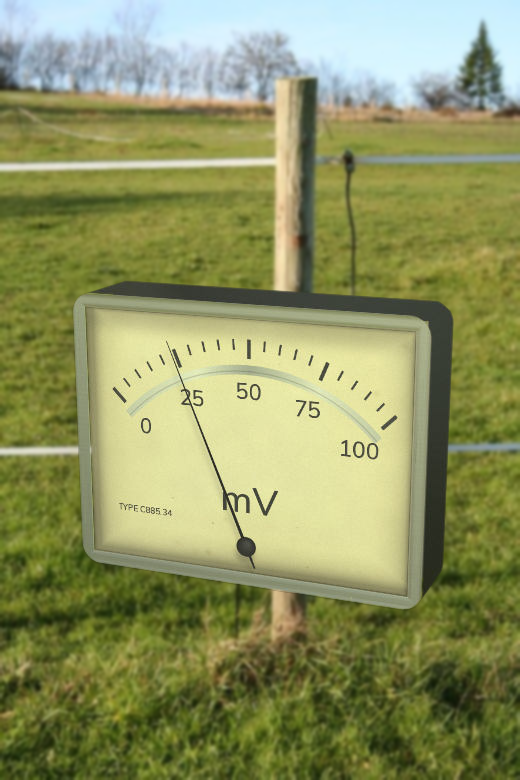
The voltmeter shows 25; mV
